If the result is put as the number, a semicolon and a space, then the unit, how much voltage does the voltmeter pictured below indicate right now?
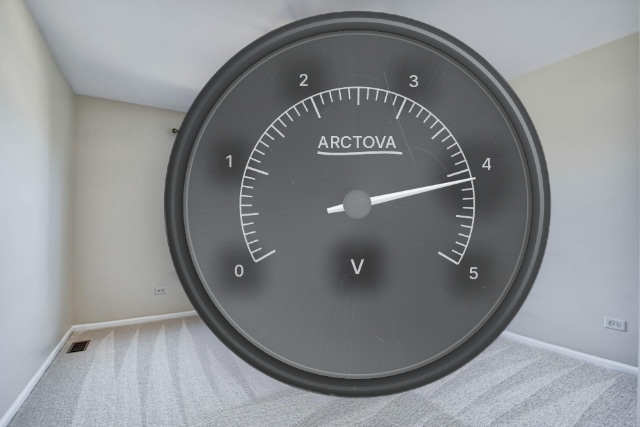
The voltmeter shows 4.1; V
